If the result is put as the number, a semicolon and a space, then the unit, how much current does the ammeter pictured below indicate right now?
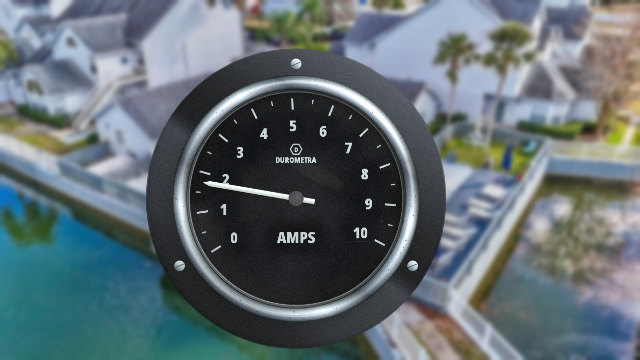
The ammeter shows 1.75; A
